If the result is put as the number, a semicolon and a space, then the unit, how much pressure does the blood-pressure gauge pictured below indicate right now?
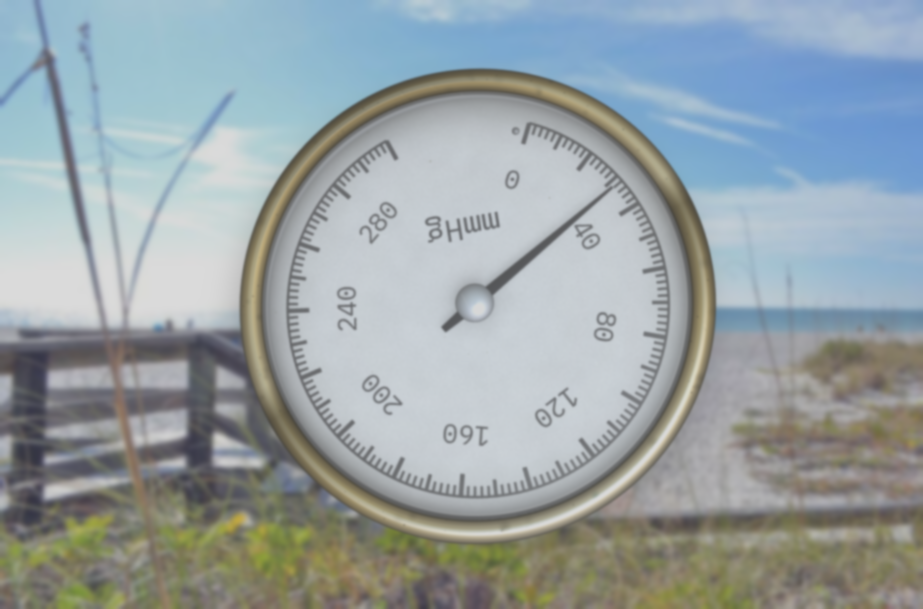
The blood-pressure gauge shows 32; mmHg
